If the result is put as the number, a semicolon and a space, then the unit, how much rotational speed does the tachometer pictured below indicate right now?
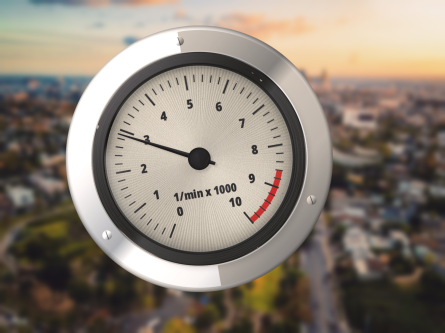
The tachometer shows 2900; rpm
